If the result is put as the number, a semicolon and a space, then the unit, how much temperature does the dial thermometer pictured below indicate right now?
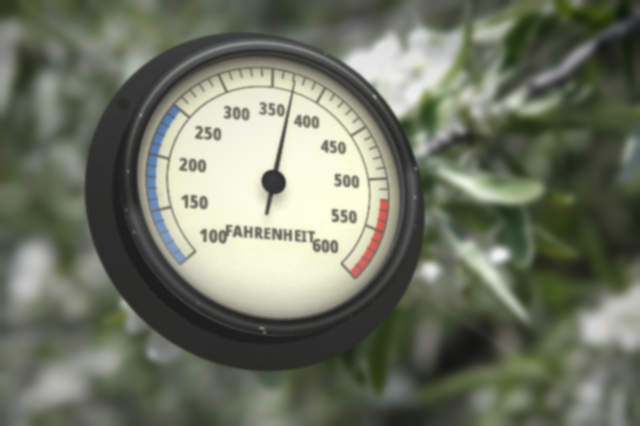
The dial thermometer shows 370; °F
